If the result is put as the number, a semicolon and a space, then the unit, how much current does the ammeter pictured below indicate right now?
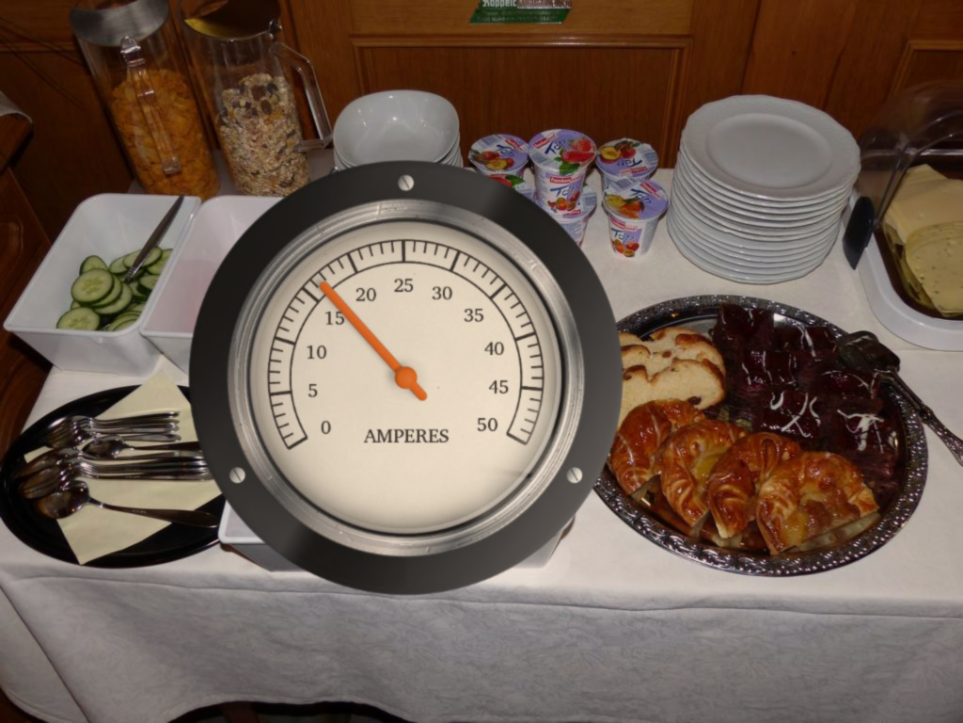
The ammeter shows 16.5; A
